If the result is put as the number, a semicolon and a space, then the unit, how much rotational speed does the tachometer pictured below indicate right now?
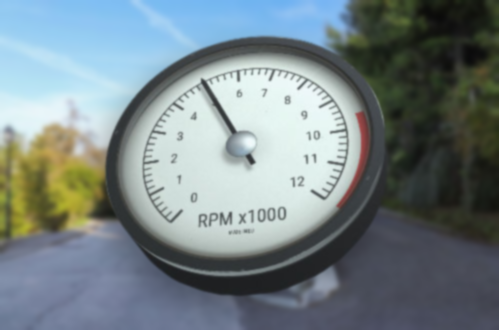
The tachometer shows 5000; rpm
